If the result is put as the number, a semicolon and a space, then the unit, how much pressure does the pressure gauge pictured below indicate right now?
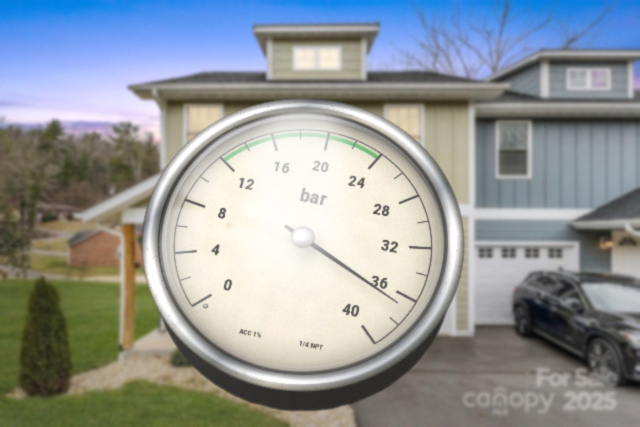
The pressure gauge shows 37; bar
